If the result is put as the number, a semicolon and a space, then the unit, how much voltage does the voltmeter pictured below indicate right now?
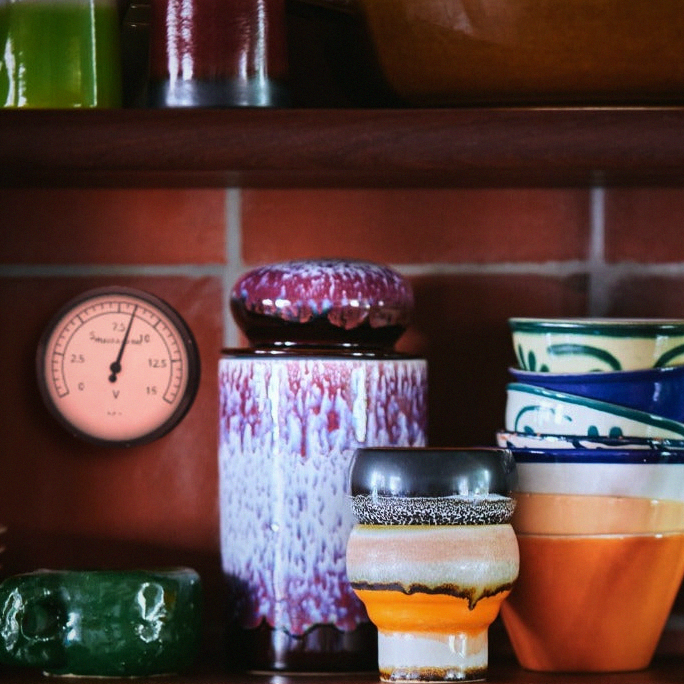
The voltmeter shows 8.5; V
